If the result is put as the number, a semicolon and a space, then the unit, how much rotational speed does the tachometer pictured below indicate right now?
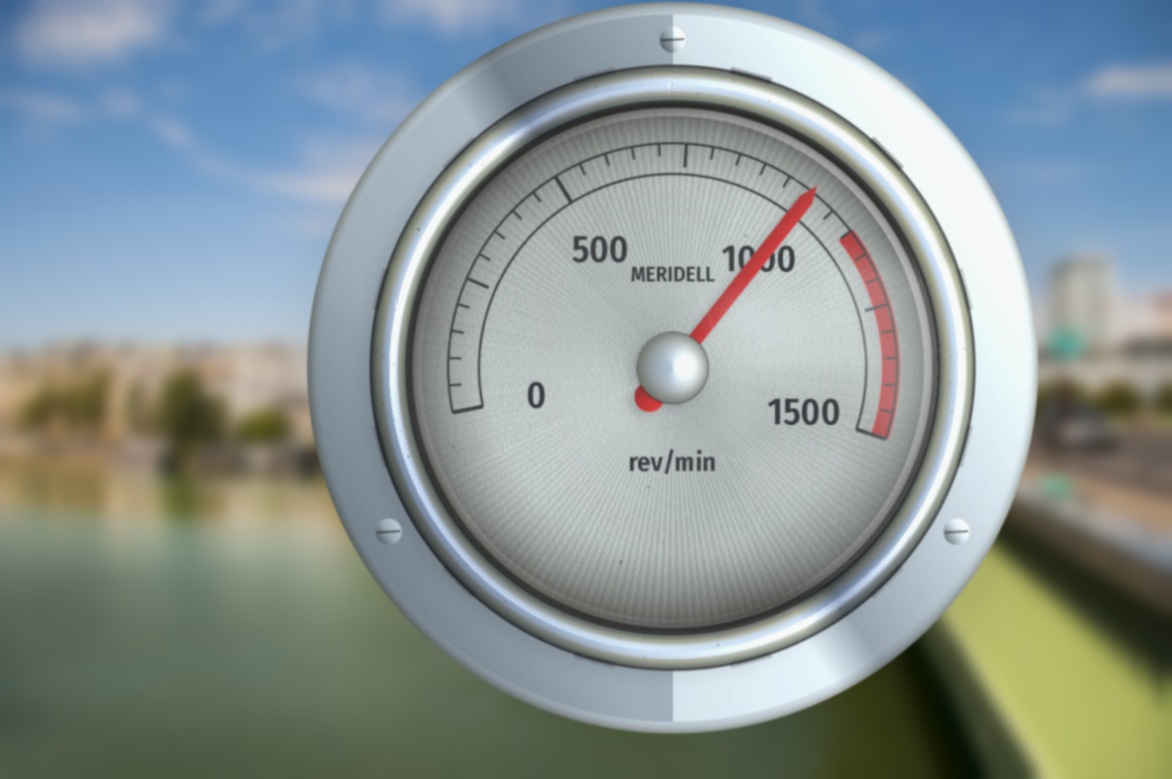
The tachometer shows 1000; rpm
